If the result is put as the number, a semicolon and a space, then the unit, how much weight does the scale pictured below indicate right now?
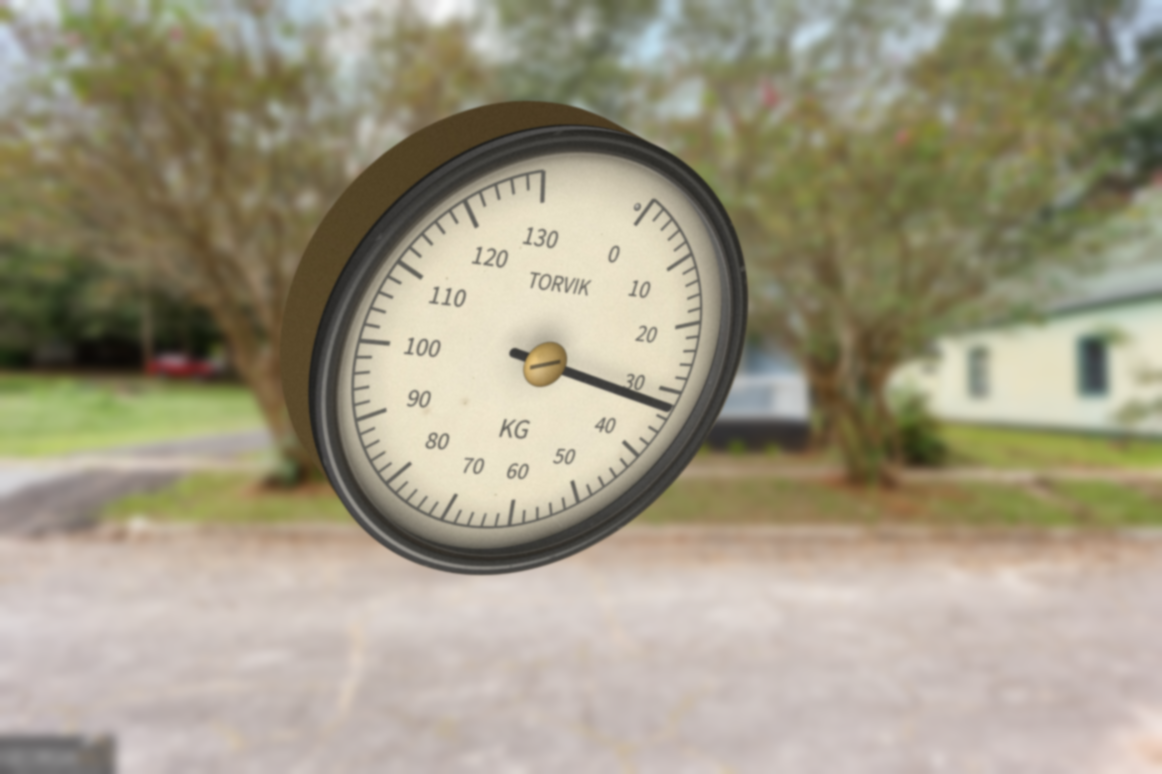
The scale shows 32; kg
